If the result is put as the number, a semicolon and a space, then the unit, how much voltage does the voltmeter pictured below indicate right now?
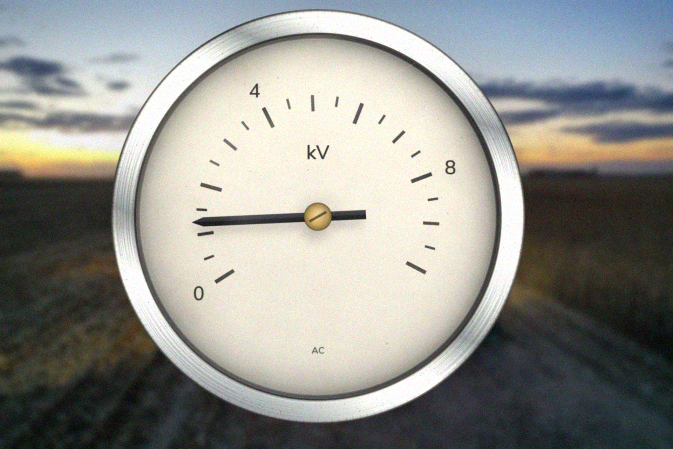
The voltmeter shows 1.25; kV
